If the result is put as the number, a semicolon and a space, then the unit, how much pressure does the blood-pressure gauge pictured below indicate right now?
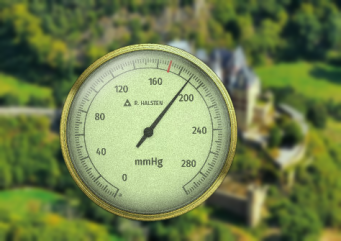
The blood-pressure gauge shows 190; mmHg
